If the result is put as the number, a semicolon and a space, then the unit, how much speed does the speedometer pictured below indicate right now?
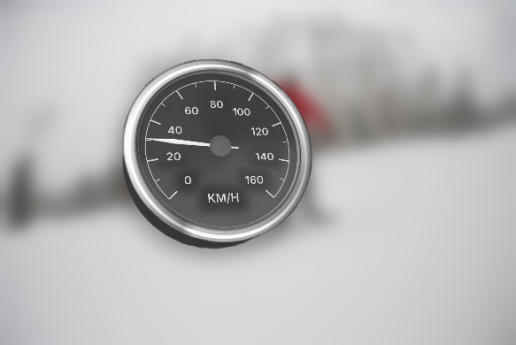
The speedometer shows 30; km/h
